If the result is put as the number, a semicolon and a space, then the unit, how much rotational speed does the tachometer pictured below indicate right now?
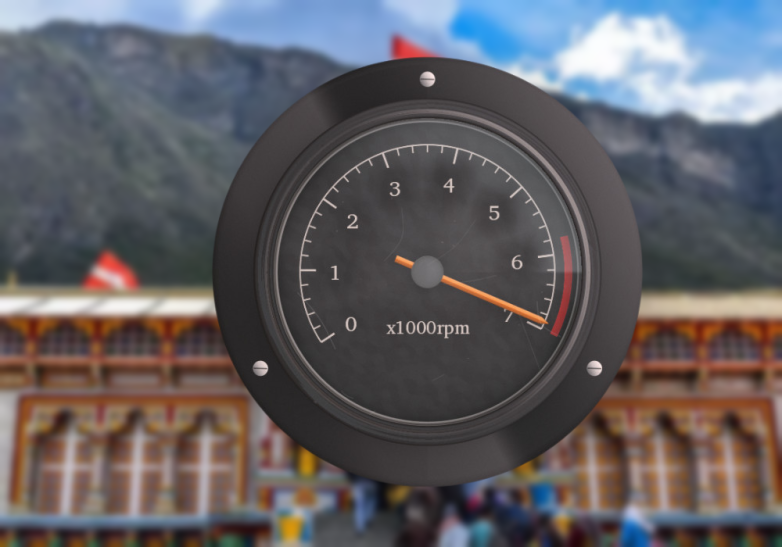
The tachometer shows 6900; rpm
